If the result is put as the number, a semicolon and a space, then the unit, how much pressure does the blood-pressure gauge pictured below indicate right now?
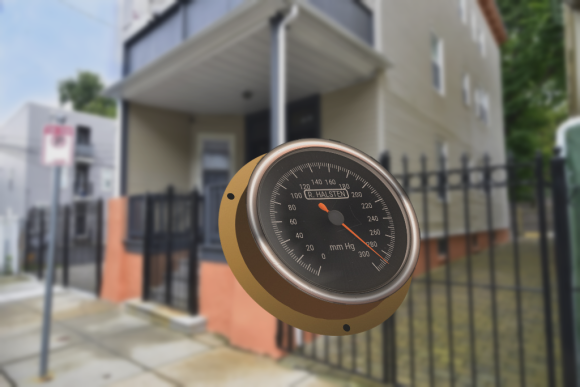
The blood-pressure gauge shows 290; mmHg
